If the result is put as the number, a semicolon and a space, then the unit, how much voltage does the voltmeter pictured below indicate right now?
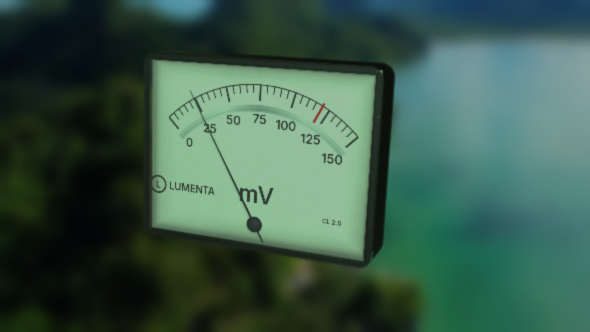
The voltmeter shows 25; mV
